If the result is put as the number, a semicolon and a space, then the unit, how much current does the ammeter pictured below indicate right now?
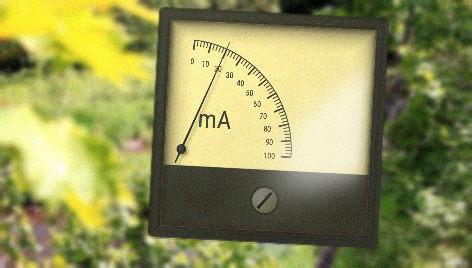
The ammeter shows 20; mA
